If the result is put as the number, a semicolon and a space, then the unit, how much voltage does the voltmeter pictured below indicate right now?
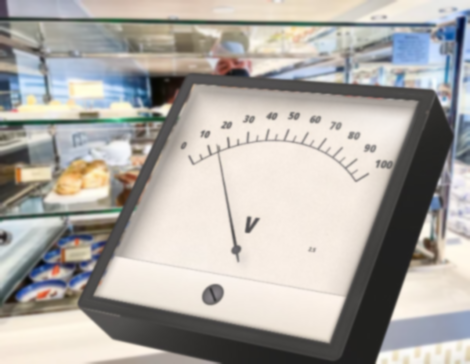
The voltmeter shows 15; V
